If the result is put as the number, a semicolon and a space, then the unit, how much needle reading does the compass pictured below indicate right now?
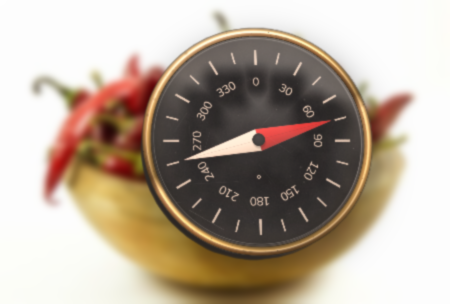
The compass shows 75; °
